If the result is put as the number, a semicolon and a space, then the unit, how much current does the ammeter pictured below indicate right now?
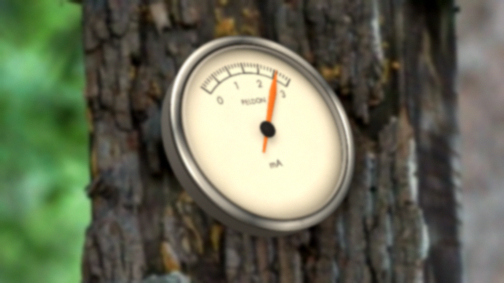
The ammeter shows 2.5; mA
